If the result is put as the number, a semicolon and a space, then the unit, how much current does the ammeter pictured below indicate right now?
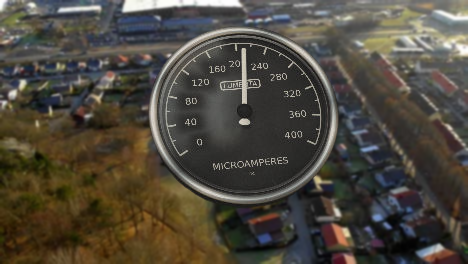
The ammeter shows 210; µA
